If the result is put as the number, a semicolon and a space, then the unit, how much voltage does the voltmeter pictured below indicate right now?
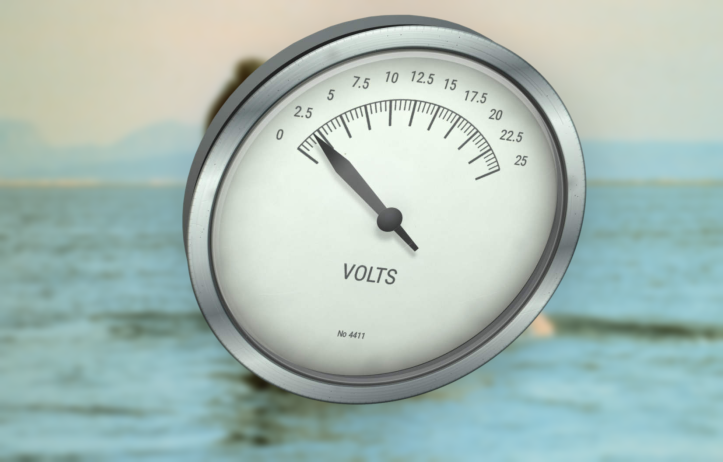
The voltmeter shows 2; V
